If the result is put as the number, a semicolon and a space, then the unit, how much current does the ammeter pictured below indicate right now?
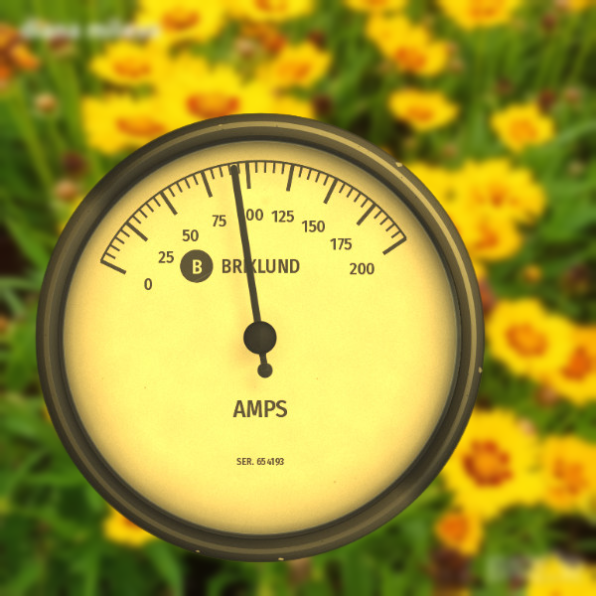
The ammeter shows 92.5; A
